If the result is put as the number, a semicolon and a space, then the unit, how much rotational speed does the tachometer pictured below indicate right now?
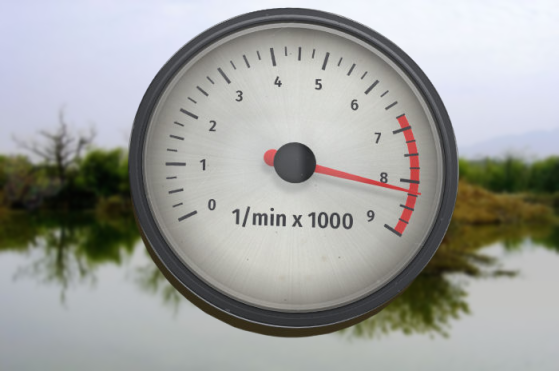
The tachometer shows 8250; rpm
